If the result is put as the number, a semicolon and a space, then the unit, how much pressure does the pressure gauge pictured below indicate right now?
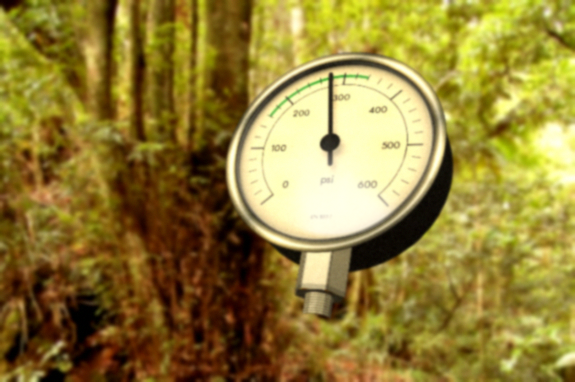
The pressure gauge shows 280; psi
